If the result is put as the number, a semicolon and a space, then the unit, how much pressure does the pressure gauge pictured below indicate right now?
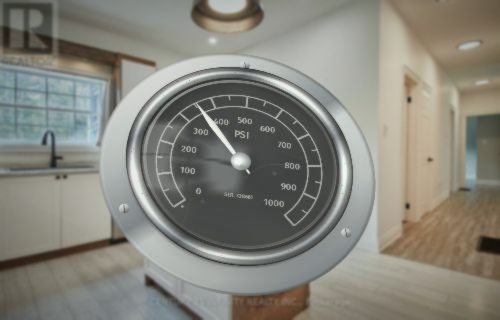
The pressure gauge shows 350; psi
